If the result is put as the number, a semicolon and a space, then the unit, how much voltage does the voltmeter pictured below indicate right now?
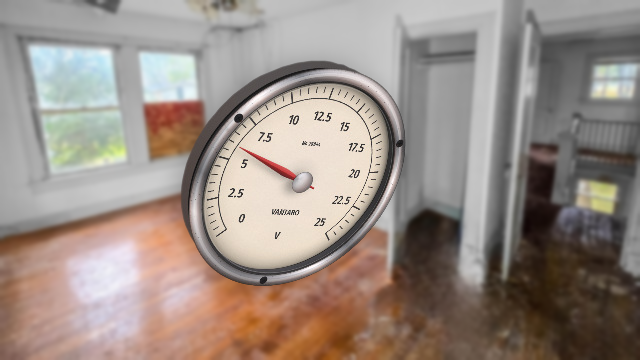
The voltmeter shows 6; V
